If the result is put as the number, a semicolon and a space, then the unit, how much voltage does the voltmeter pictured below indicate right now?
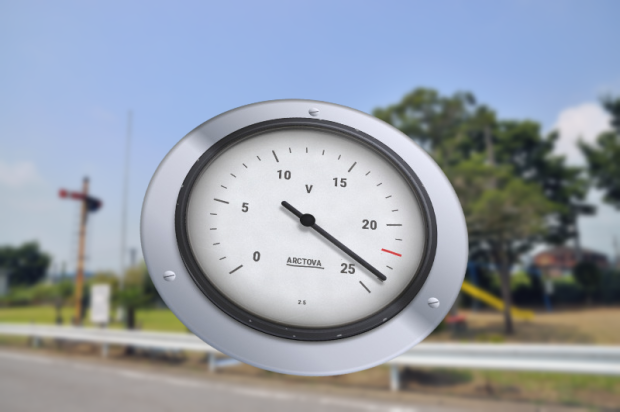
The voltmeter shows 24; V
